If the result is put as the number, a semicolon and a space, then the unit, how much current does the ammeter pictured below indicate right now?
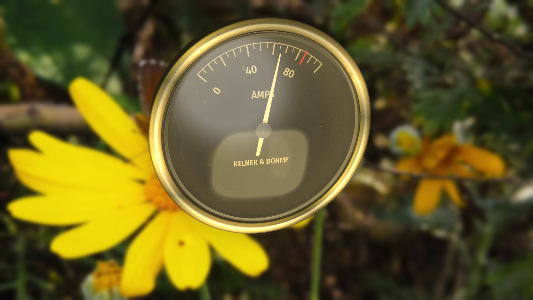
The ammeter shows 65; A
